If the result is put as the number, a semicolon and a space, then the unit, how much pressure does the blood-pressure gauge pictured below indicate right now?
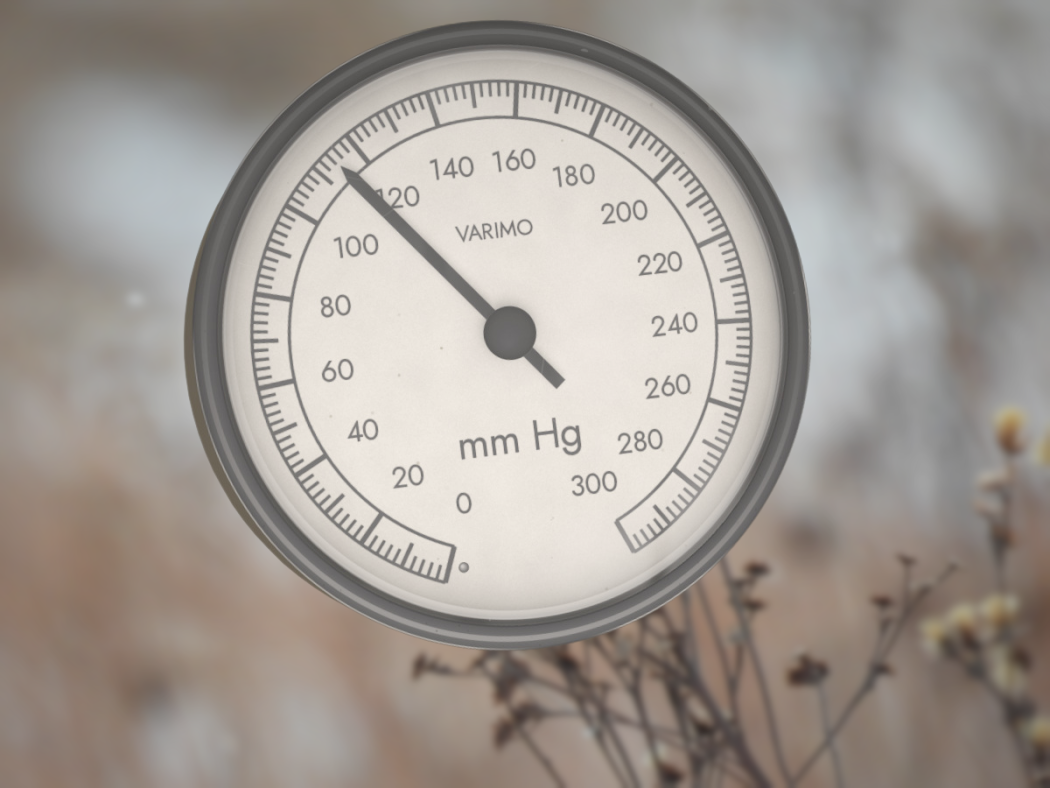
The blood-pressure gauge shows 114; mmHg
